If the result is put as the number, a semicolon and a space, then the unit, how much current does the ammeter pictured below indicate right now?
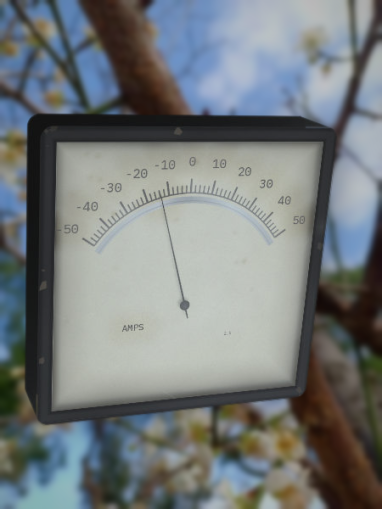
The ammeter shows -14; A
